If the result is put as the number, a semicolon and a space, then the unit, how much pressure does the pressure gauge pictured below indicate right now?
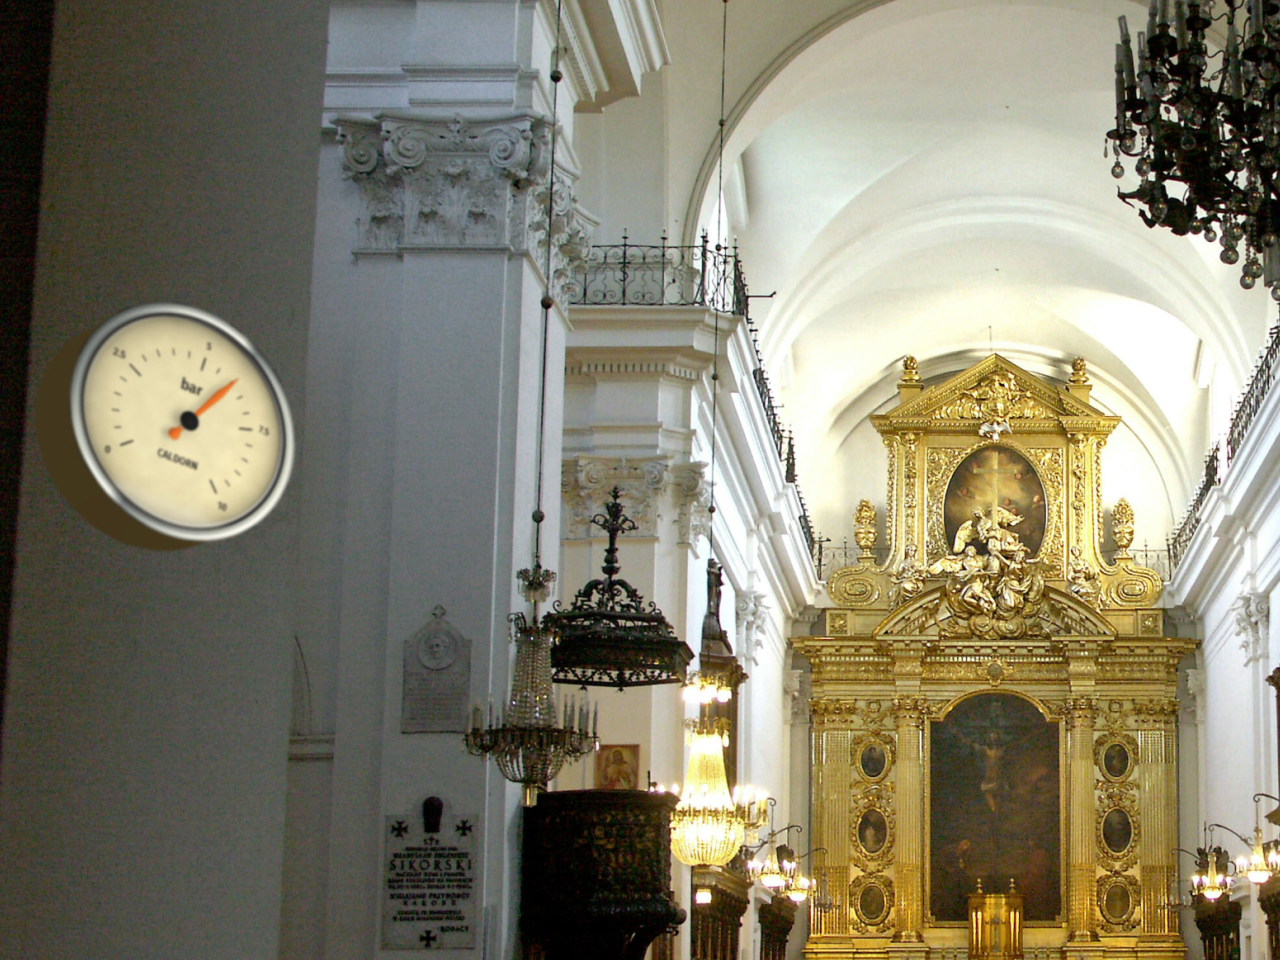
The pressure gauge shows 6; bar
